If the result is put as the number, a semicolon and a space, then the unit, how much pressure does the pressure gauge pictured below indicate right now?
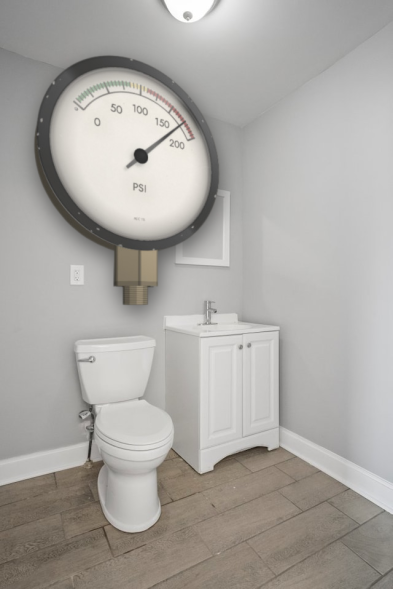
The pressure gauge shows 175; psi
